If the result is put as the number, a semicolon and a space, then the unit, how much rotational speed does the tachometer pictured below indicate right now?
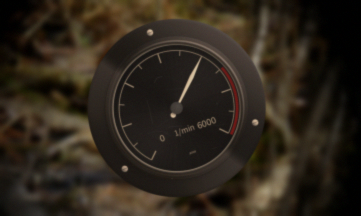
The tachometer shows 4000; rpm
